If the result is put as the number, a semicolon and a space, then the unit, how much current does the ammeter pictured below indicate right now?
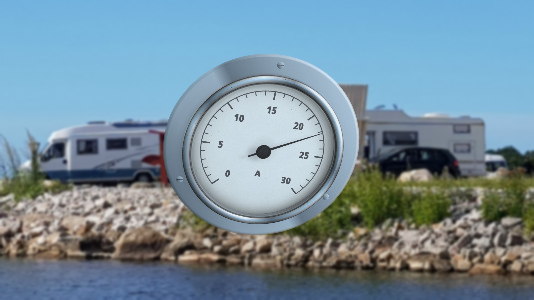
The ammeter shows 22; A
